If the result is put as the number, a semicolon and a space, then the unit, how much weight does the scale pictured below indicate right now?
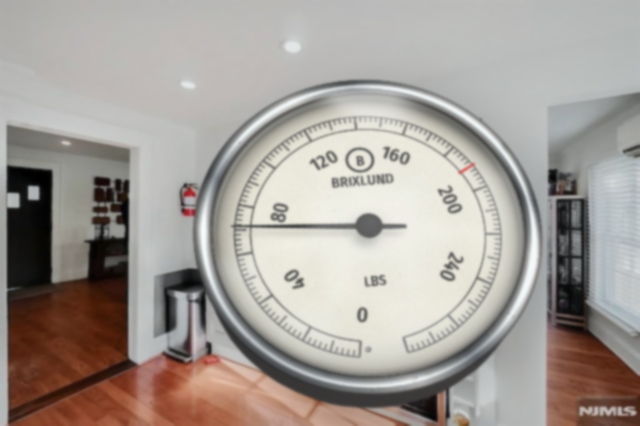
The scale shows 70; lb
